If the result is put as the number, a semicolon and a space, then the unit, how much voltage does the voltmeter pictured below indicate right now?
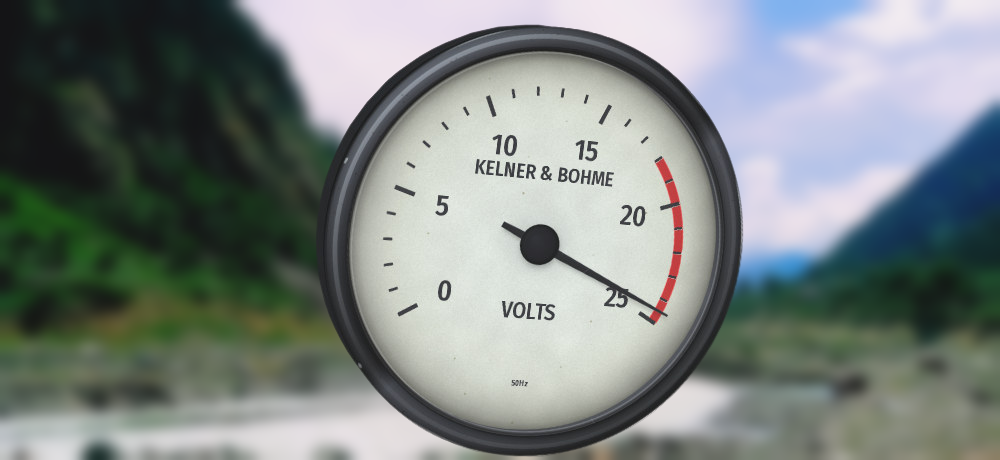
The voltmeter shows 24.5; V
